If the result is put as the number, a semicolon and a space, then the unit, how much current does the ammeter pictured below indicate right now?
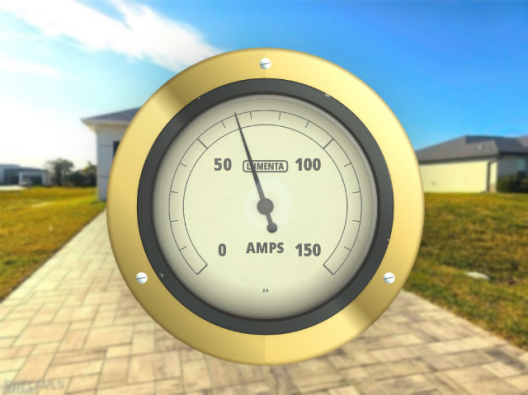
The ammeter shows 65; A
